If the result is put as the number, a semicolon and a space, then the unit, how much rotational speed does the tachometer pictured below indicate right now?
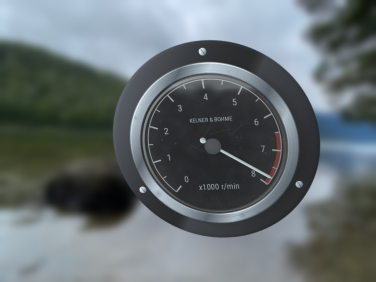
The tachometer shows 7750; rpm
